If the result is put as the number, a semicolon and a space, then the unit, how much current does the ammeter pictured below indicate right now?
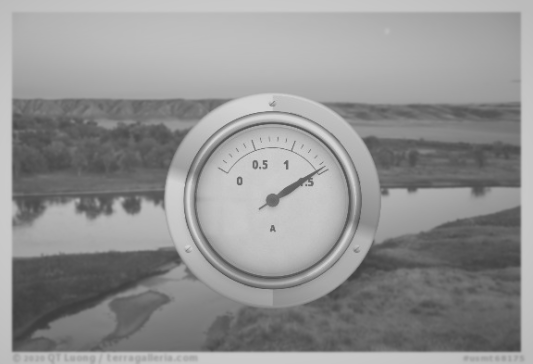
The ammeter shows 1.45; A
